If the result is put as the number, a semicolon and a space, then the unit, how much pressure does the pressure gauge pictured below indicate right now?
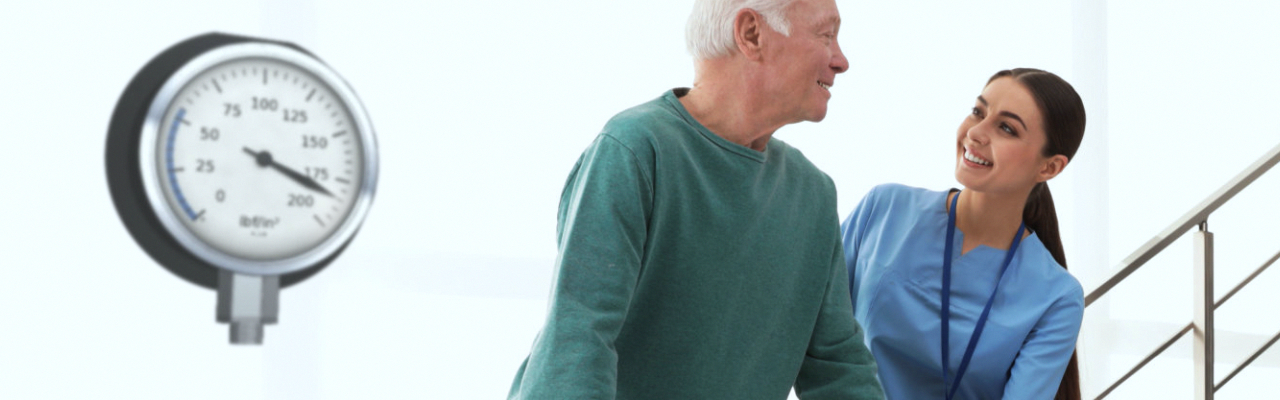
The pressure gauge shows 185; psi
